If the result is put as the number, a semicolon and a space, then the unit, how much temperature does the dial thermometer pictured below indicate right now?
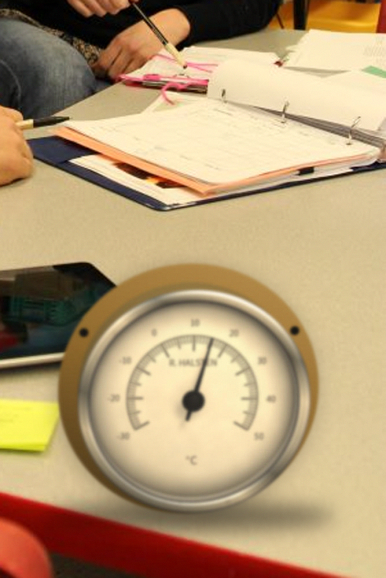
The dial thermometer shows 15; °C
